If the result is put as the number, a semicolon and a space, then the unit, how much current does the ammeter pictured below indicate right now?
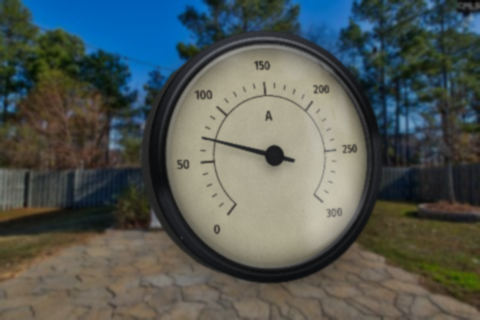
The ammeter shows 70; A
